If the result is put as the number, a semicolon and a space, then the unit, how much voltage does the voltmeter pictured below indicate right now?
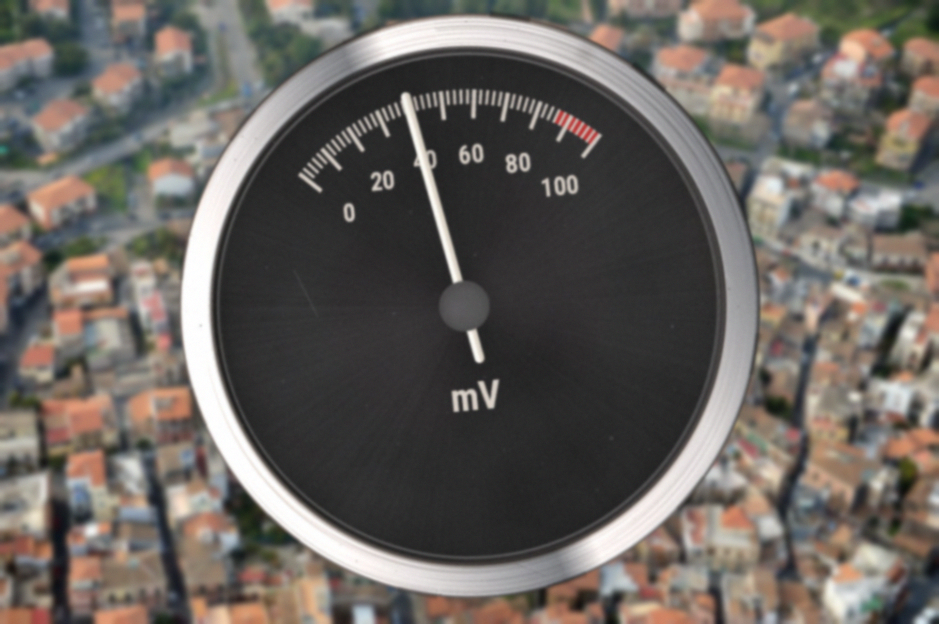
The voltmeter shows 40; mV
